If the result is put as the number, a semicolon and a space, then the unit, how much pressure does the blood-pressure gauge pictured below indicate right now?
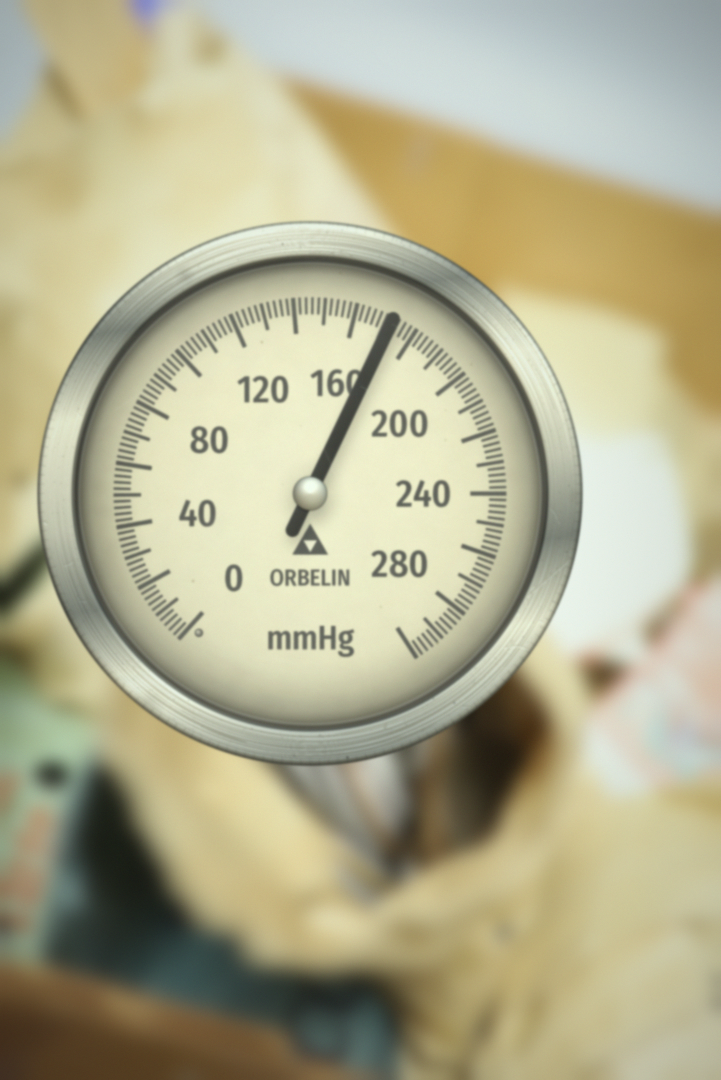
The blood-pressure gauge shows 172; mmHg
